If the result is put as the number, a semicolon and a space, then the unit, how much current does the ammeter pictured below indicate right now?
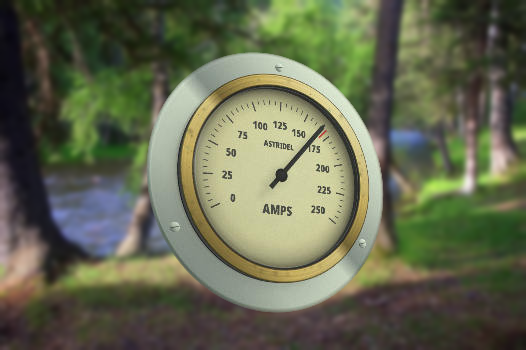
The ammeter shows 165; A
